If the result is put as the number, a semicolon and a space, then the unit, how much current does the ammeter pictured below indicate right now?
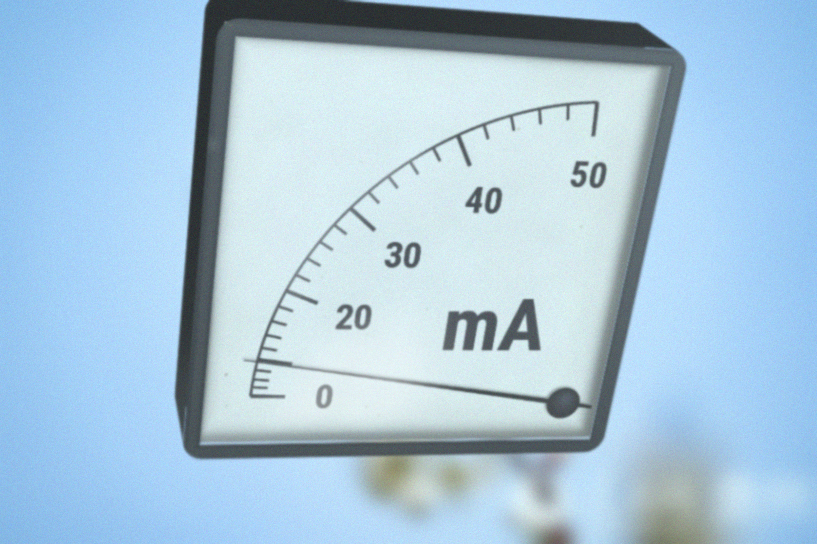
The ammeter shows 10; mA
